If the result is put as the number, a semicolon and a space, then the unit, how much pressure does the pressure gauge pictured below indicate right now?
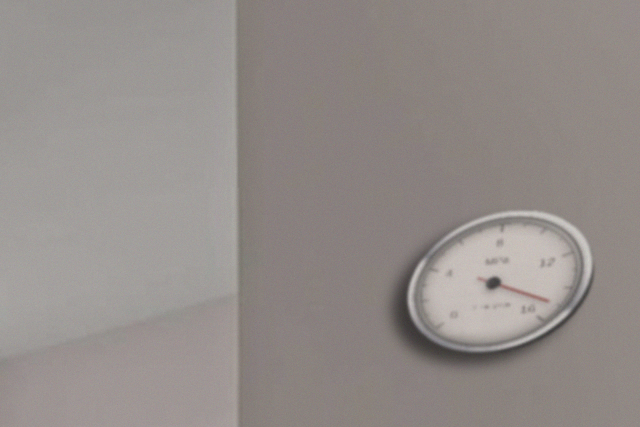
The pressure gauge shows 15; MPa
